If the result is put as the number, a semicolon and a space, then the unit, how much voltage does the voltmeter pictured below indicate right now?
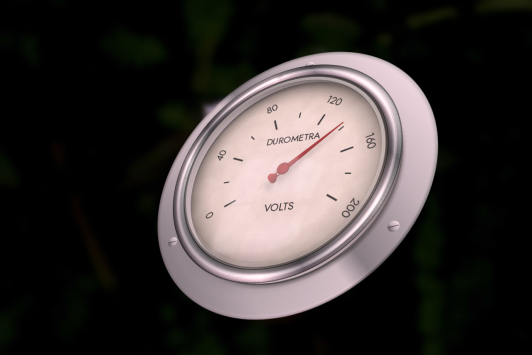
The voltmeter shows 140; V
